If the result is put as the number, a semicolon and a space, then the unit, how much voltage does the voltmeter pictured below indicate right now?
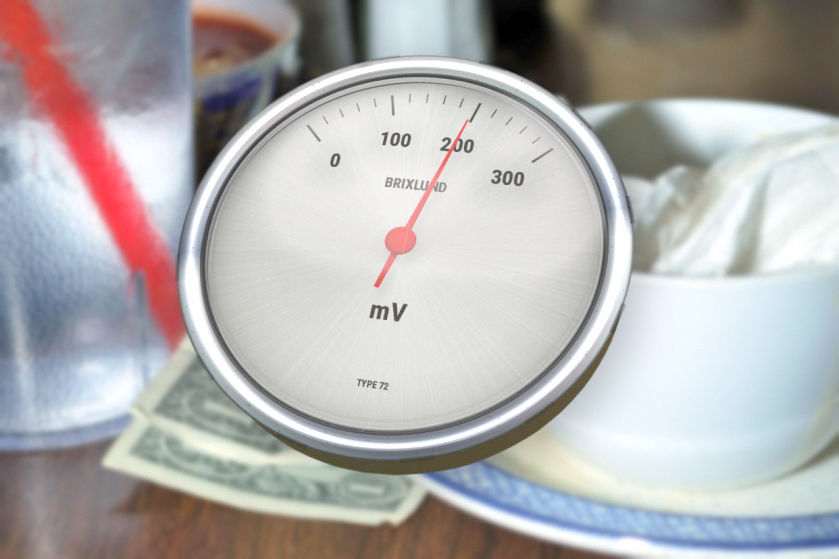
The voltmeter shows 200; mV
